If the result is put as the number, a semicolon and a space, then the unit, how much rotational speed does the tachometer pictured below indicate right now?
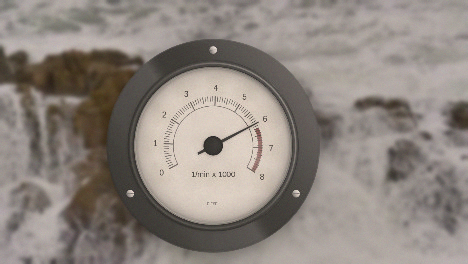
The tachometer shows 6000; rpm
